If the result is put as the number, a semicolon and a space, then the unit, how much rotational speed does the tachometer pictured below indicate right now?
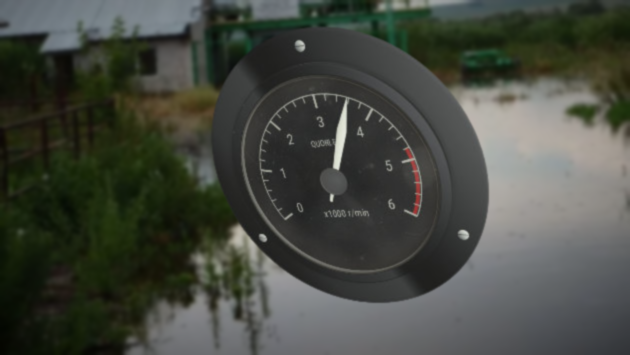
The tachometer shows 3600; rpm
